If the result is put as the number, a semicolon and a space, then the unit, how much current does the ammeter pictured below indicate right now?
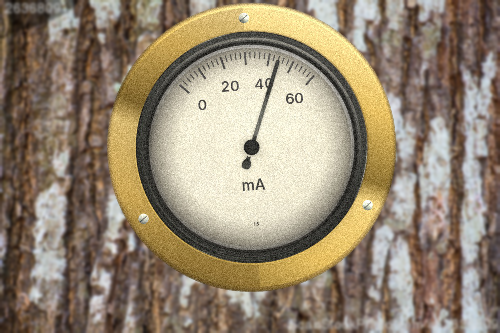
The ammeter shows 44; mA
